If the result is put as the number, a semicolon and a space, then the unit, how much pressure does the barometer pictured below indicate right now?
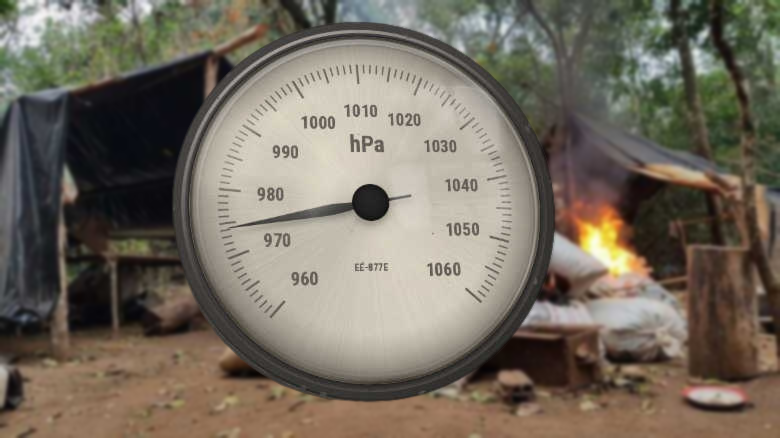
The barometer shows 974; hPa
